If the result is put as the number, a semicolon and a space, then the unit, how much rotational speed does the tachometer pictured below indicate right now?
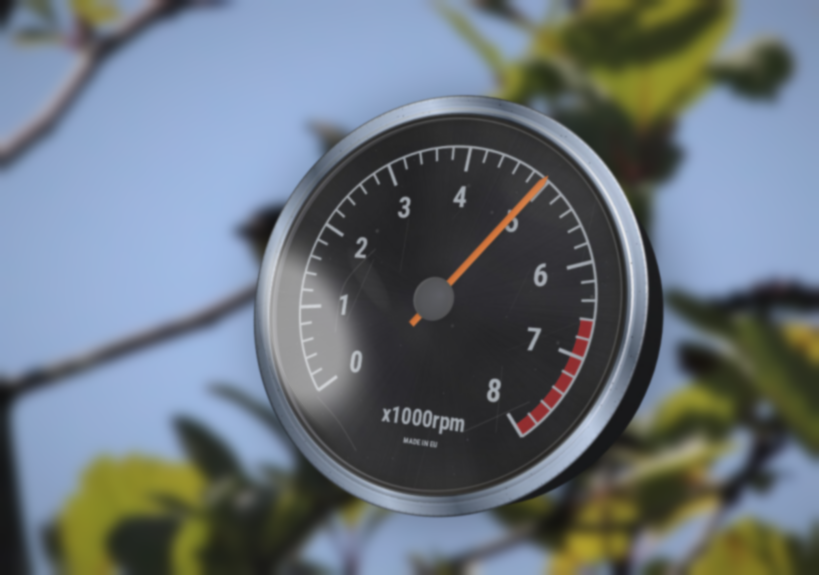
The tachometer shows 5000; rpm
